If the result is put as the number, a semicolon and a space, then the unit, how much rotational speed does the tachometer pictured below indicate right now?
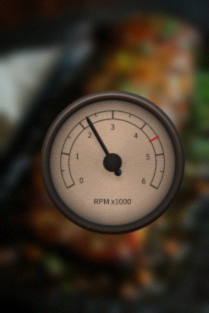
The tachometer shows 2250; rpm
